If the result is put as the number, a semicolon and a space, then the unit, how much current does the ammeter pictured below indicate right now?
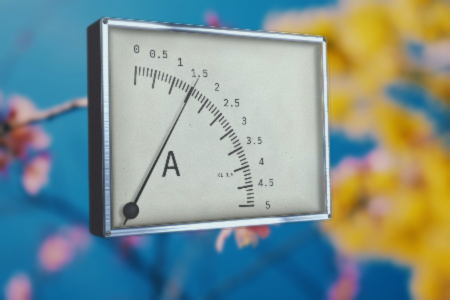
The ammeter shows 1.5; A
